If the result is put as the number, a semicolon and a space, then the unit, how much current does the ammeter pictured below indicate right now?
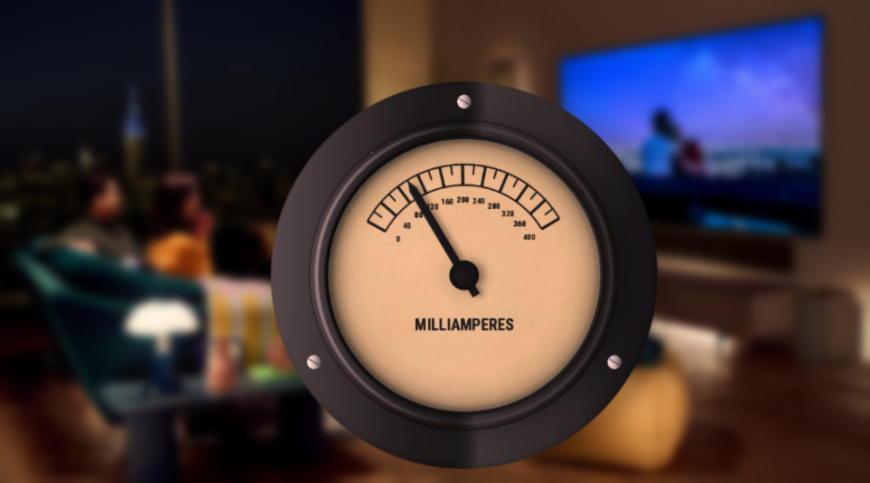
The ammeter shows 100; mA
